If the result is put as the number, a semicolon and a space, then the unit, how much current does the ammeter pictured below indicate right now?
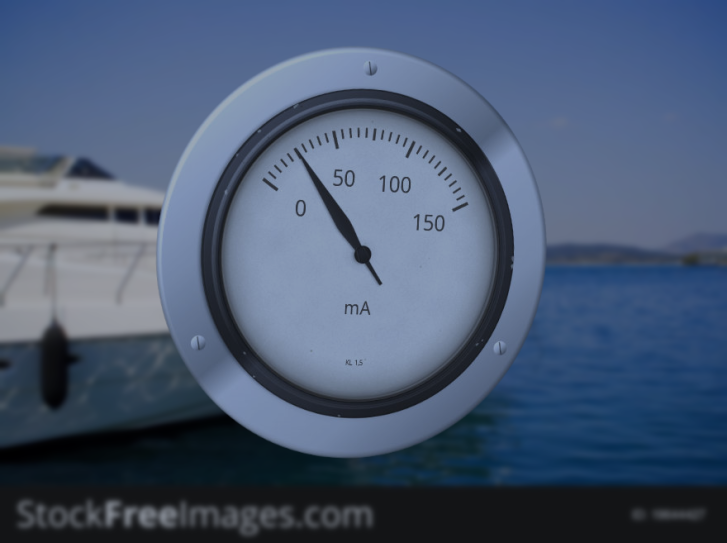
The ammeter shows 25; mA
